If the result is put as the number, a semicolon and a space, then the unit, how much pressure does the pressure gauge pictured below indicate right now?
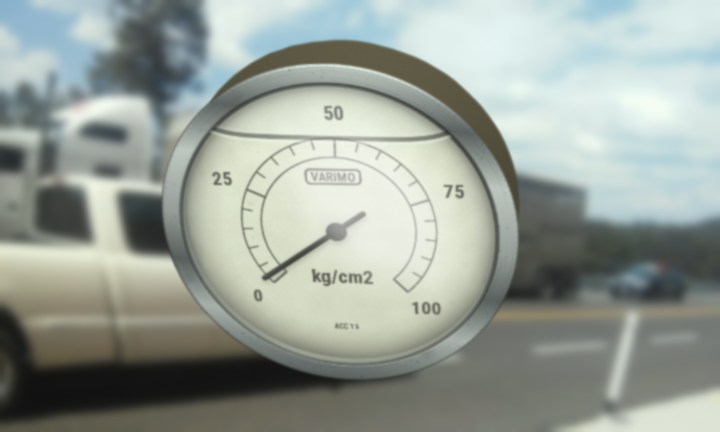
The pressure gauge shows 2.5; kg/cm²
